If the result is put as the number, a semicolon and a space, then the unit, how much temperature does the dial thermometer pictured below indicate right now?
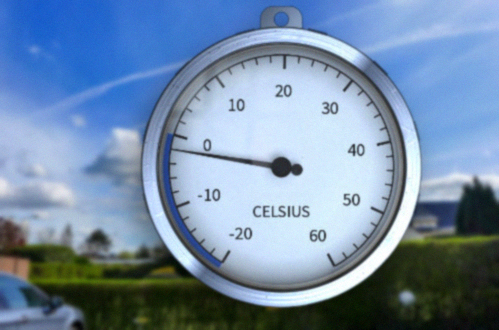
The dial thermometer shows -2; °C
